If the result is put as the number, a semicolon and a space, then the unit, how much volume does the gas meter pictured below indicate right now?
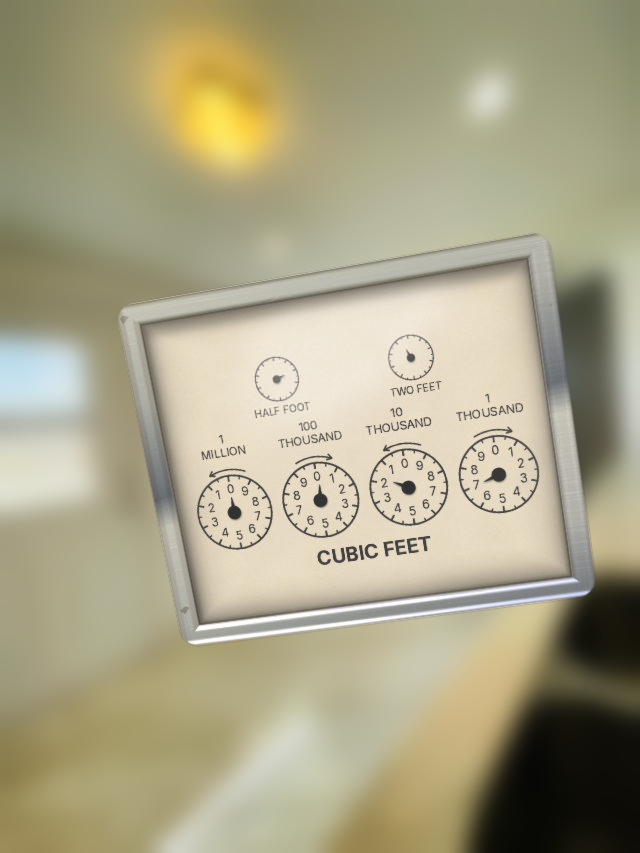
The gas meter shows 1700; ft³
